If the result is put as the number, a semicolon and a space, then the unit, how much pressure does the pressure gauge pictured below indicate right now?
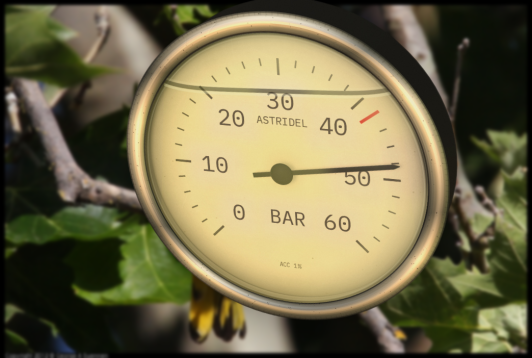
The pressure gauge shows 48; bar
